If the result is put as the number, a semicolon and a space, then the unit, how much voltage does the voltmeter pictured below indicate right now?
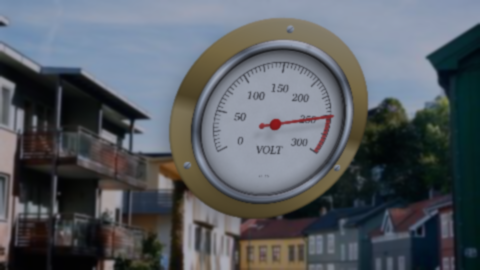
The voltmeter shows 250; V
